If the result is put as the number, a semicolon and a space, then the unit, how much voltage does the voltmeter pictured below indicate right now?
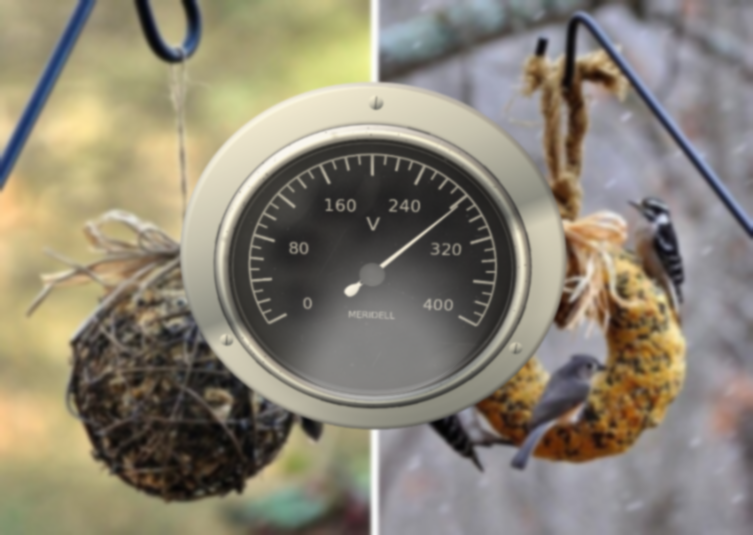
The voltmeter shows 280; V
